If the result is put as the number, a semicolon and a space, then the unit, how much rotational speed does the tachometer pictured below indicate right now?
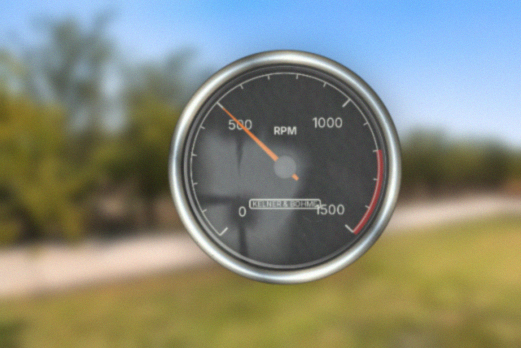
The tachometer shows 500; rpm
